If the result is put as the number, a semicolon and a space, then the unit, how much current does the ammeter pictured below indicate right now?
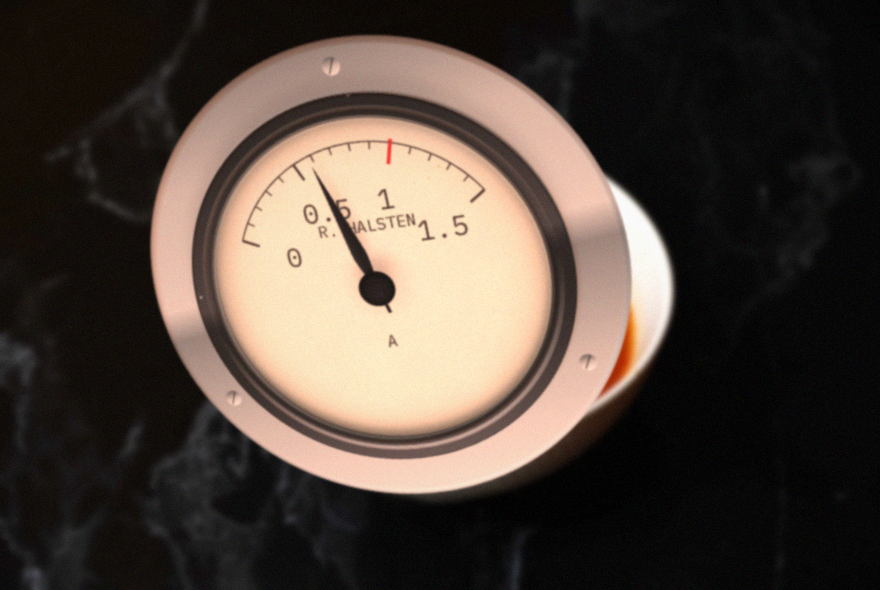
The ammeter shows 0.6; A
